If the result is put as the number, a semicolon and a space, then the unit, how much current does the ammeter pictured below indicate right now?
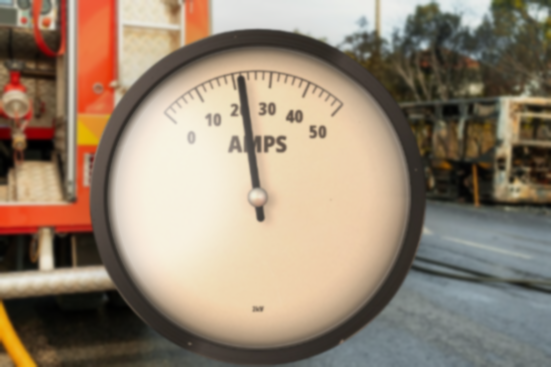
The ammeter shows 22; A
